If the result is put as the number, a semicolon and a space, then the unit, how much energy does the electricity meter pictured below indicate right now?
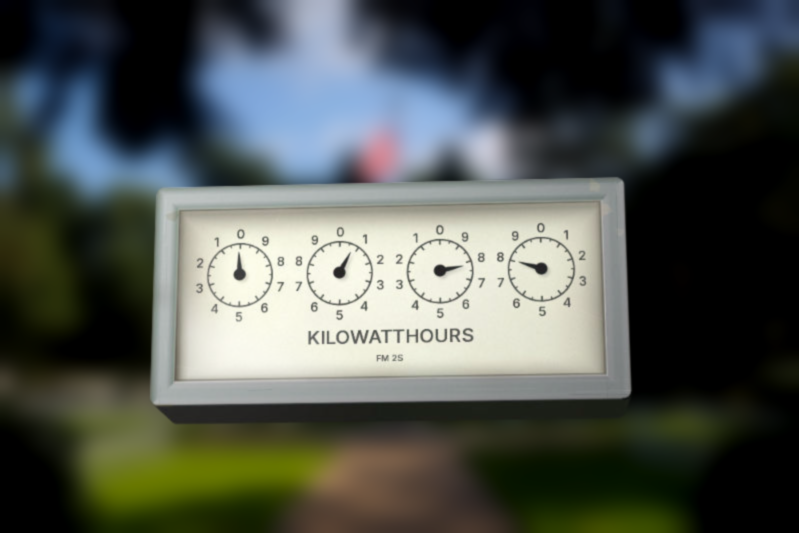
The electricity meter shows 78; kWh
